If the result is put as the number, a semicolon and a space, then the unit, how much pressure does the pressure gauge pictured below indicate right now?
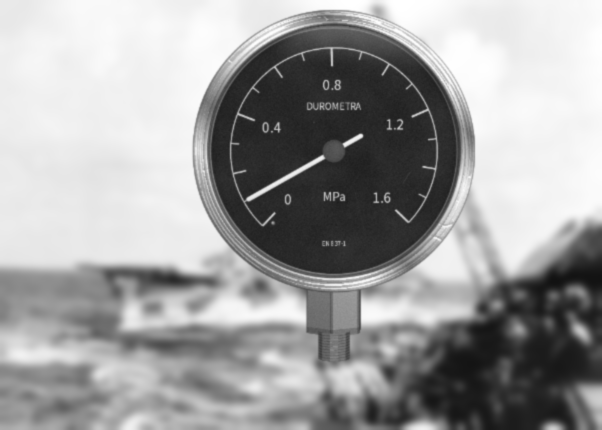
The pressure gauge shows 0.1; MPa
